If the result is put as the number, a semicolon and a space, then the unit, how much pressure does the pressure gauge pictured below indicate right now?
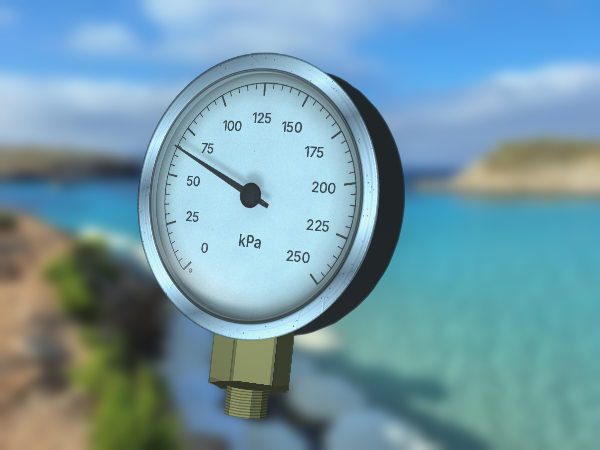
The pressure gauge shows 65; kPa
